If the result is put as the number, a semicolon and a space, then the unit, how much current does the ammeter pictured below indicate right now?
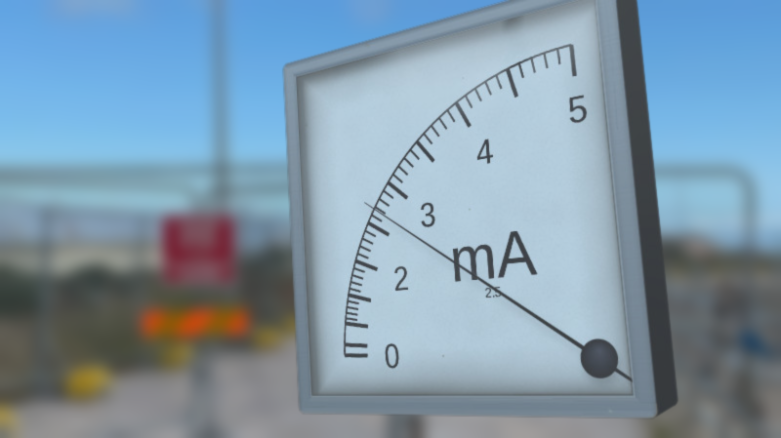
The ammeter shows 2.7; mA
